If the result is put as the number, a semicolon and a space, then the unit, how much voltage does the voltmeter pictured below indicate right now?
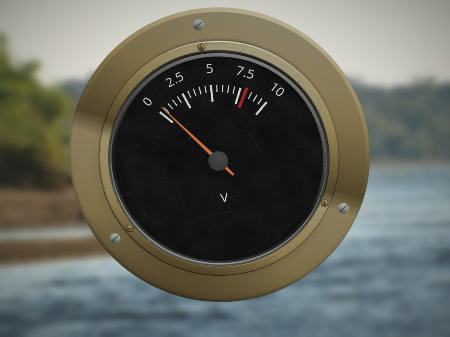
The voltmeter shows 0.5; V
